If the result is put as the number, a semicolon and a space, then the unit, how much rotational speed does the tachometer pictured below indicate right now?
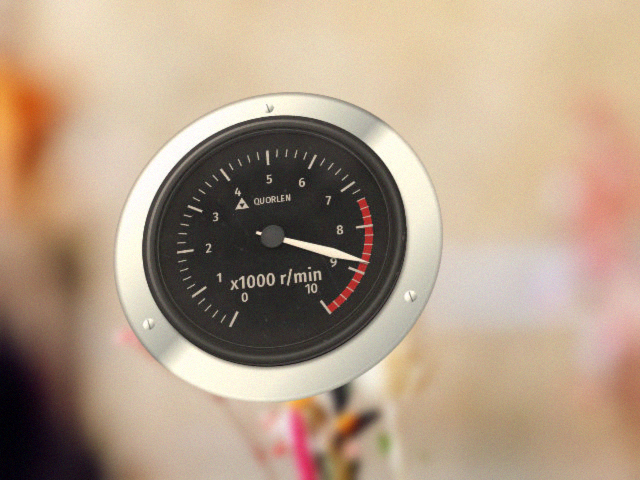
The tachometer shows 8800; rpm
